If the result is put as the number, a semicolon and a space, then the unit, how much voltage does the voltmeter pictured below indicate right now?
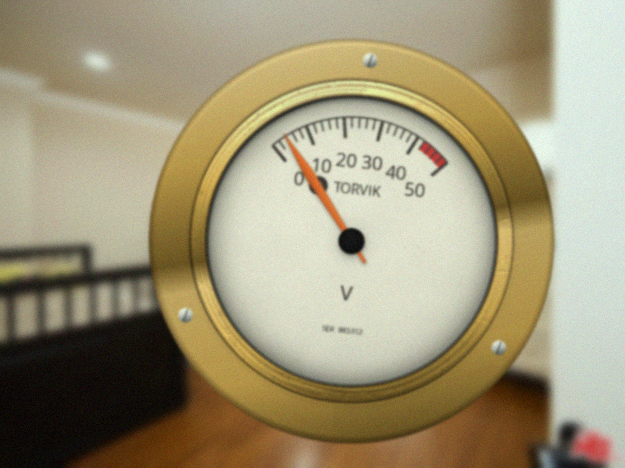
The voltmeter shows 4; V
